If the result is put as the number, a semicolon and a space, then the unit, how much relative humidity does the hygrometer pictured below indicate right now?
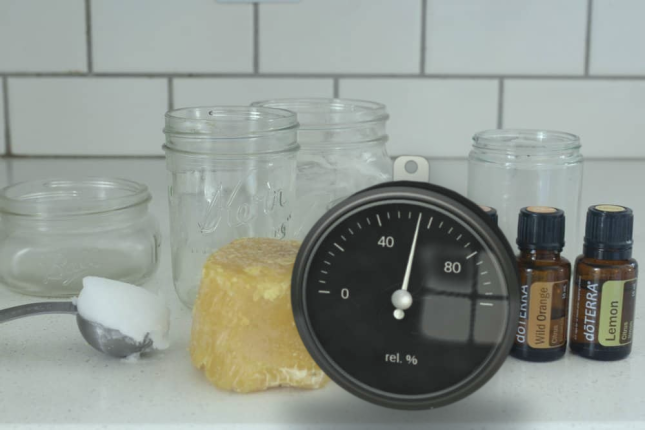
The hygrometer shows 56; %
